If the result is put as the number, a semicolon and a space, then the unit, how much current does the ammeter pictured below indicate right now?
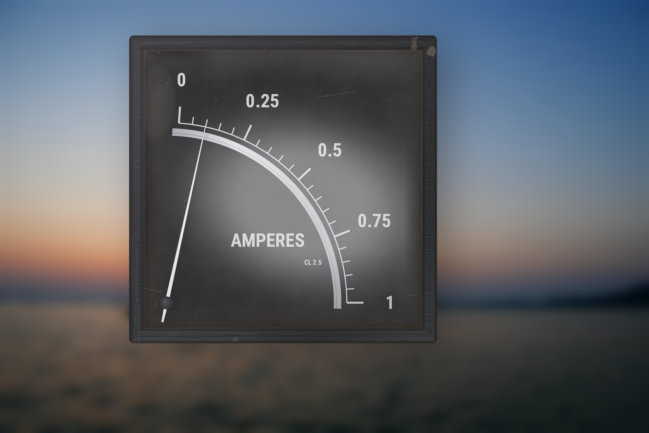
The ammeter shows 0.1; A
